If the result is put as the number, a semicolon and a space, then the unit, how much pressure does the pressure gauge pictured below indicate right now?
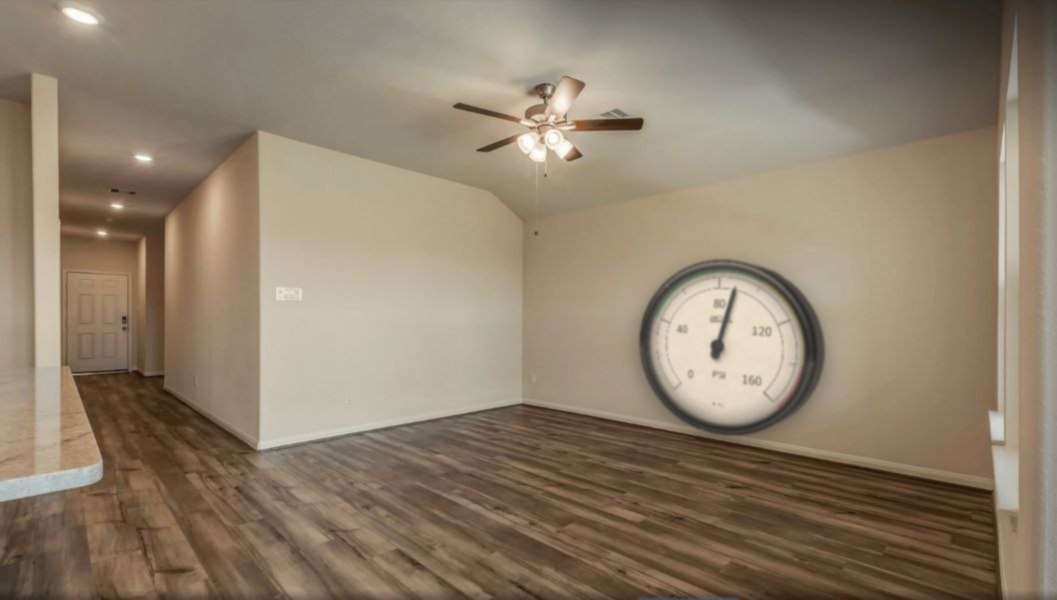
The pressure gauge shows 90; psi
